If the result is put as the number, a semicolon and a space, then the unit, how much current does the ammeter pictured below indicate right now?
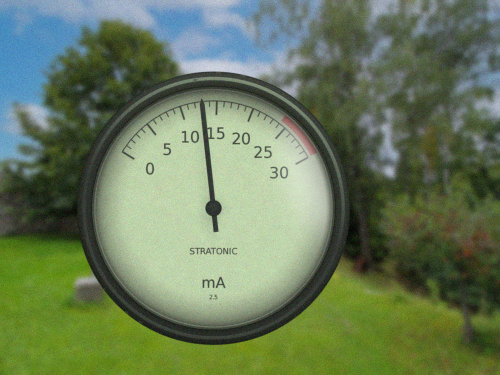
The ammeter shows 13; mA
